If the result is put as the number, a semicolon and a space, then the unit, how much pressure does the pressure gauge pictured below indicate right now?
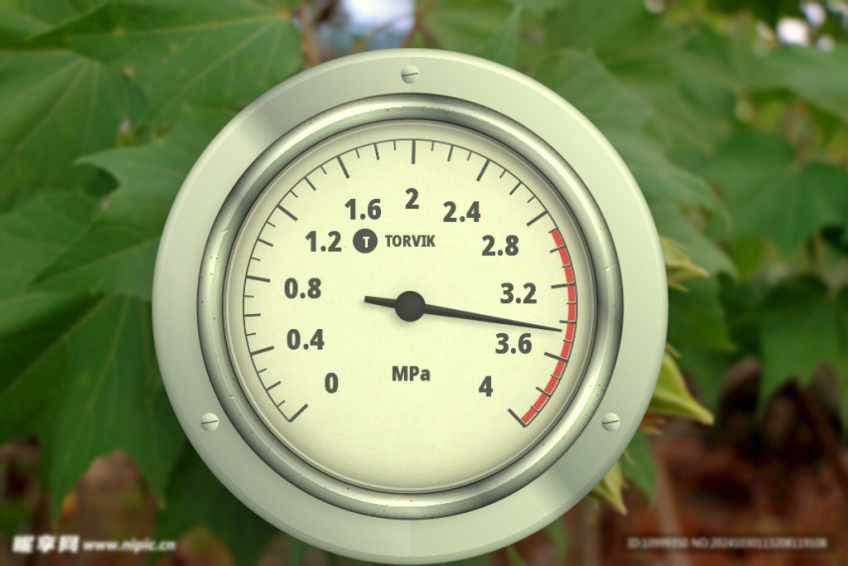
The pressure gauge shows 3.45; MPa
